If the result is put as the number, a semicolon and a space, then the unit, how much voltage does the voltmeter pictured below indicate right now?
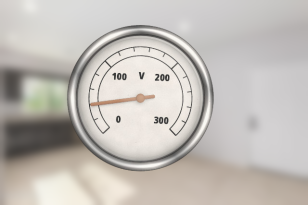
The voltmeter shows 40; V
